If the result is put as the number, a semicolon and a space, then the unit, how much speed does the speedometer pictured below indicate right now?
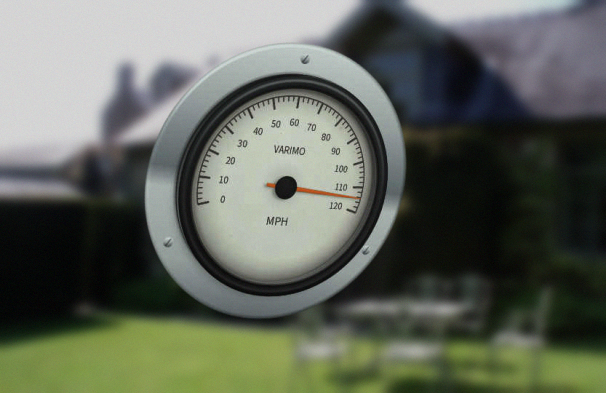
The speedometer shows 114; mph
